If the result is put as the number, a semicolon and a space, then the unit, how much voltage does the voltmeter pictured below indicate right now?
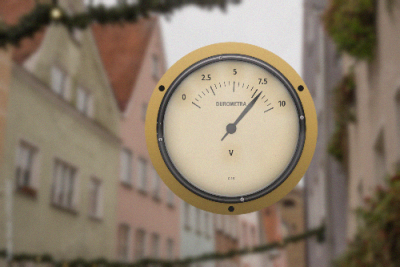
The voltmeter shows 8; V
